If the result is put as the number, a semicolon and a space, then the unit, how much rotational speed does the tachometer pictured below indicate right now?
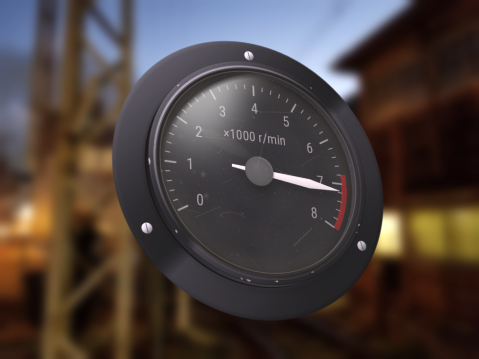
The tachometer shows 7200; rpm
